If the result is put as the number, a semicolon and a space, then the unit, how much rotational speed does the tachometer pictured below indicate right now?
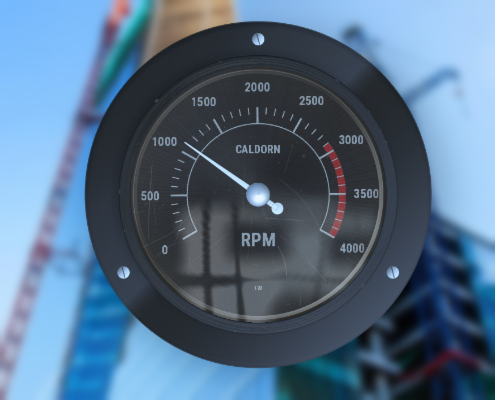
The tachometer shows 1100; rpm
